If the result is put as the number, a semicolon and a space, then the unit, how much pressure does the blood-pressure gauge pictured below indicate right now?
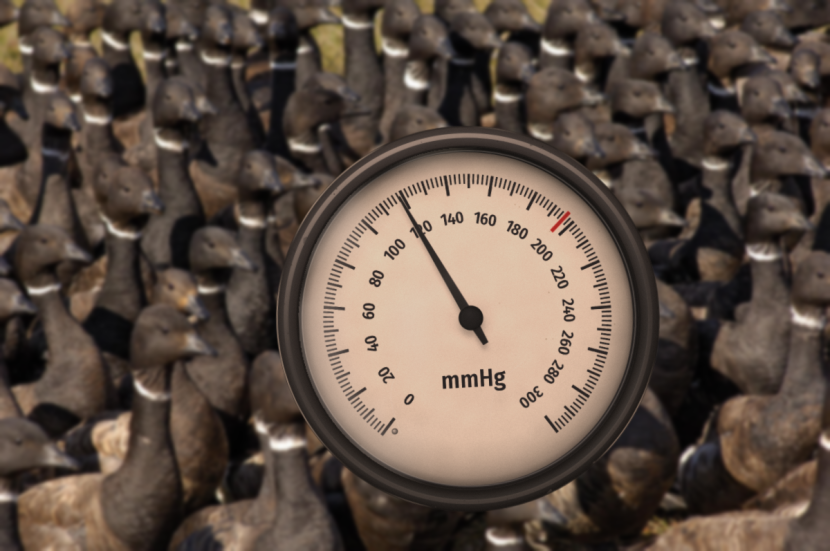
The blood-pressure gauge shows 118; mmHg
